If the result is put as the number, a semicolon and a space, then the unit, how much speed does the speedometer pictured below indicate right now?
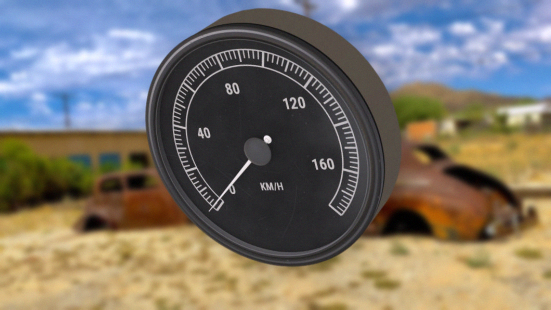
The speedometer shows 2; km/h
